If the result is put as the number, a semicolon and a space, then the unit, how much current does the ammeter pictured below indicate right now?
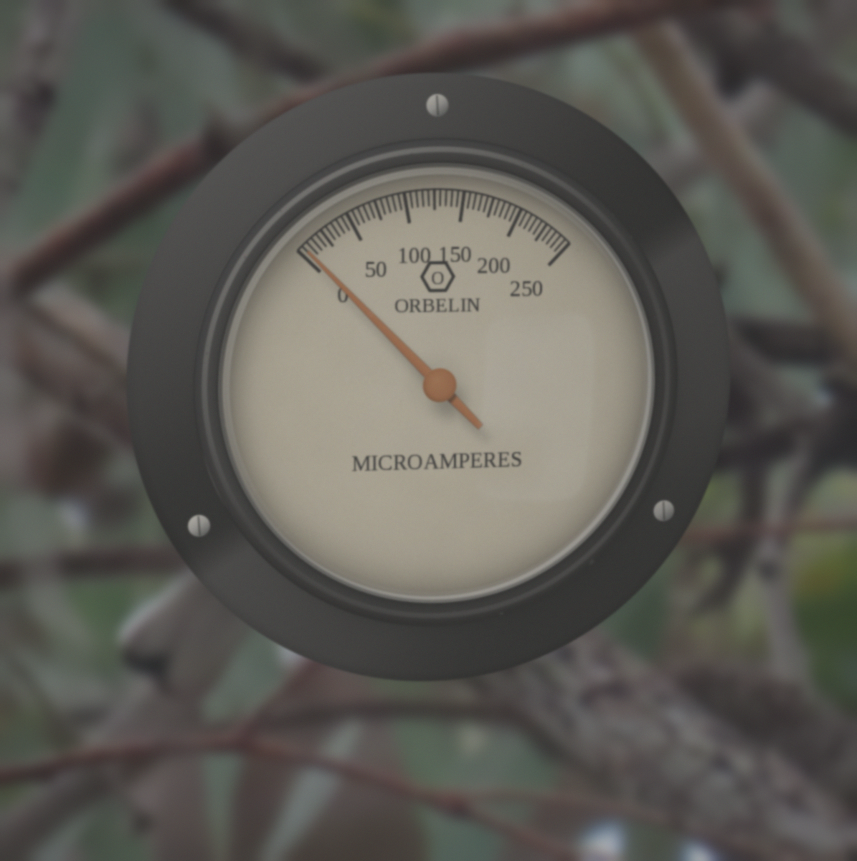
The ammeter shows 5; µA
